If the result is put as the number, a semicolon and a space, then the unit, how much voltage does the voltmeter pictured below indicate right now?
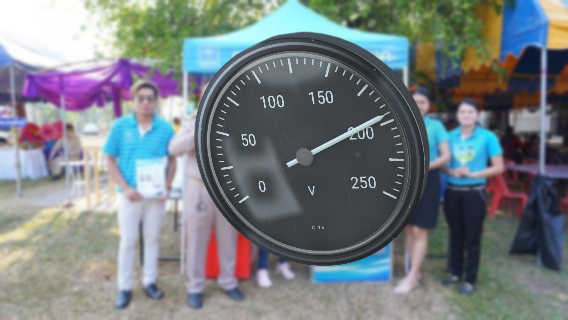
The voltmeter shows 195; V
